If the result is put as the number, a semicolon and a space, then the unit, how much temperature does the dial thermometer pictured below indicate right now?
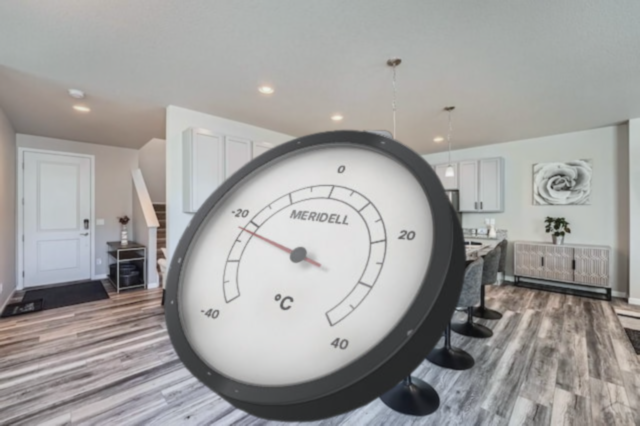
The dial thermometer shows -22.5; °C
